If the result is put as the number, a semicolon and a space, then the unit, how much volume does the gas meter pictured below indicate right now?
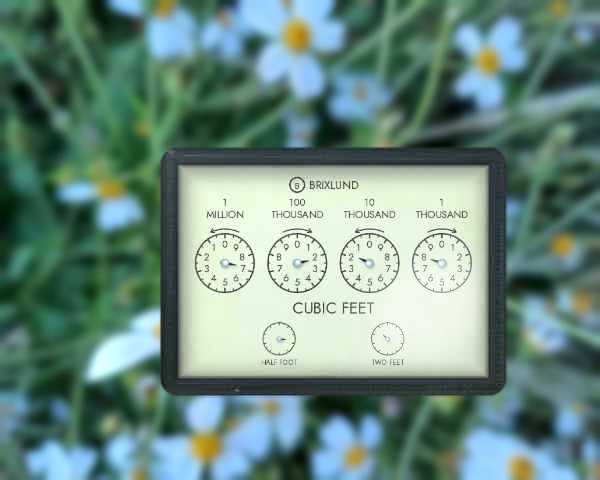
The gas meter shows 721800; ft³
